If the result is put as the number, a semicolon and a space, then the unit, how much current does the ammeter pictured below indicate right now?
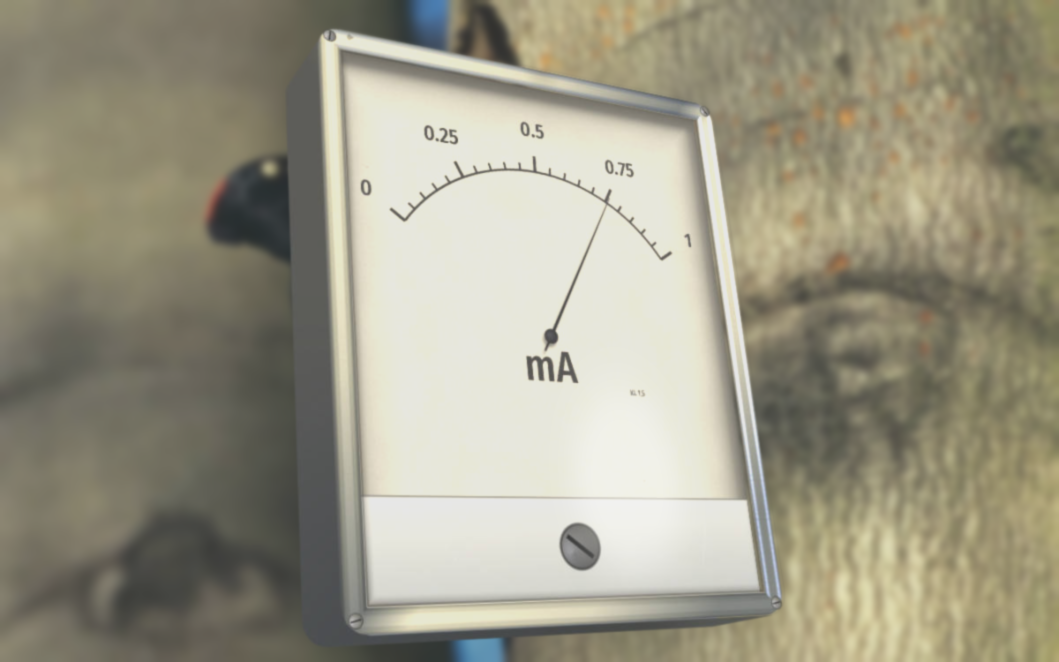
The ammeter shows 0.75; mA
